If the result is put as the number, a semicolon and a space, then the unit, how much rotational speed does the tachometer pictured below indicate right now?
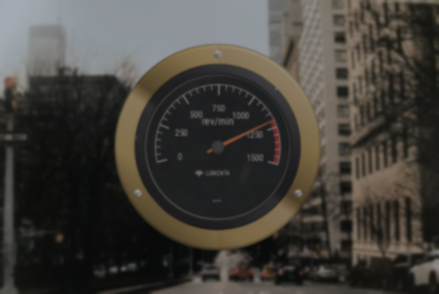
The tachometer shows 1200; rpm
